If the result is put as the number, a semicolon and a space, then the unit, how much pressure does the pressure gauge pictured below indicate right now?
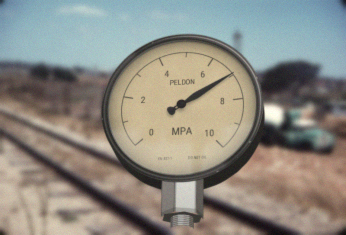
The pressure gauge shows 7; MPa
